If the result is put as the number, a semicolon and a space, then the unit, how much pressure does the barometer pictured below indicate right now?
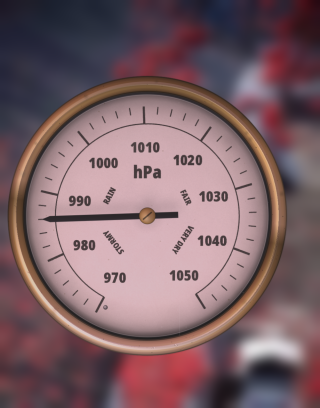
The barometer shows 986; hPa
